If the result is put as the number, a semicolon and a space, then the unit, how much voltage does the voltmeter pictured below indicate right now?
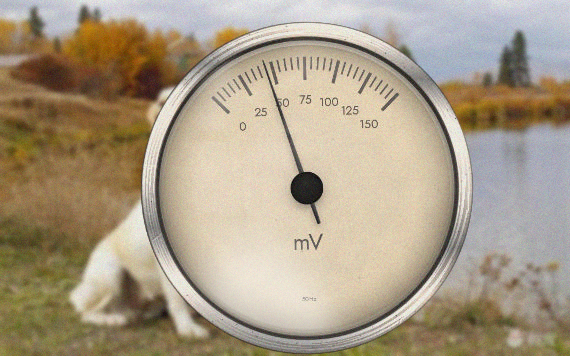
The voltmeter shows 45; mV
